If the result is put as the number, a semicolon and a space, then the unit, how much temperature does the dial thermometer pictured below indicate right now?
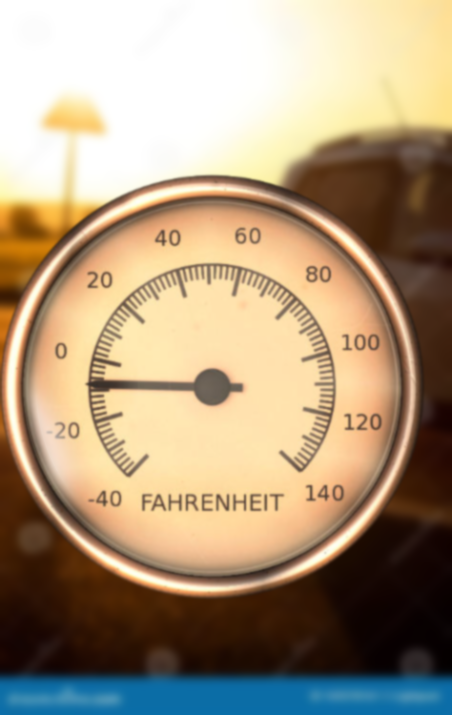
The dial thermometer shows -8; °F
